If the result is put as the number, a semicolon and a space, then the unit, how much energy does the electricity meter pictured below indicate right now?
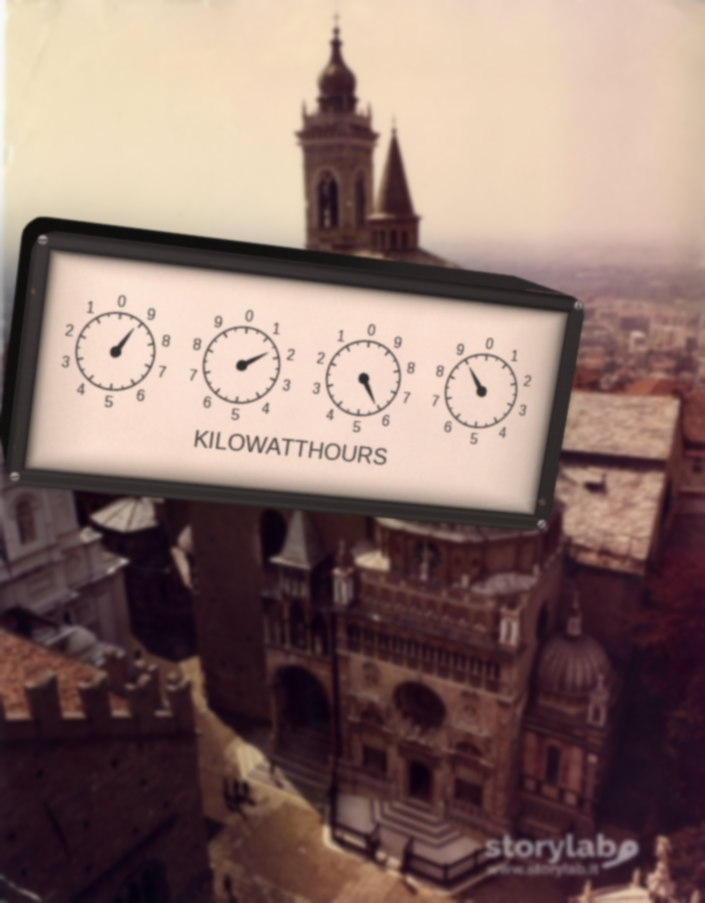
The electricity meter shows 9159; kWh
